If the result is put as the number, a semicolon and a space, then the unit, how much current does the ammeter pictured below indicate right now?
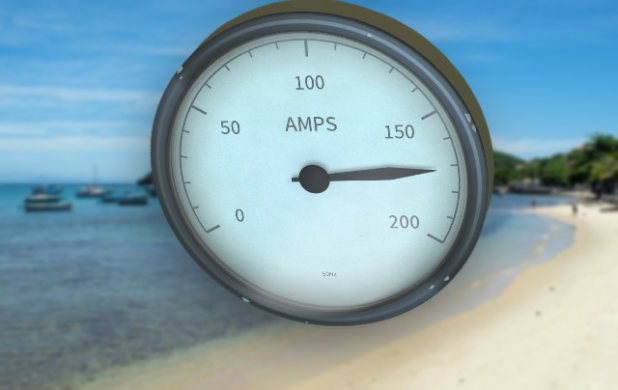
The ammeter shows 170; A
